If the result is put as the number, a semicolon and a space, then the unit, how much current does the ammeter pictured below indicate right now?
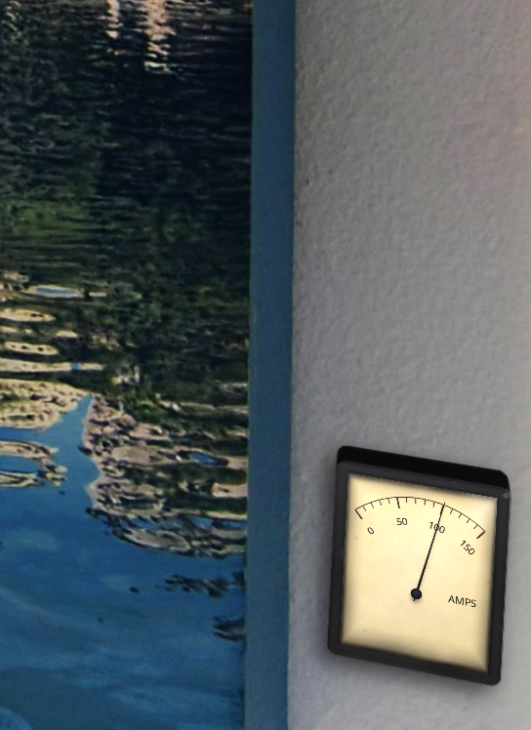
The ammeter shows 100; A
